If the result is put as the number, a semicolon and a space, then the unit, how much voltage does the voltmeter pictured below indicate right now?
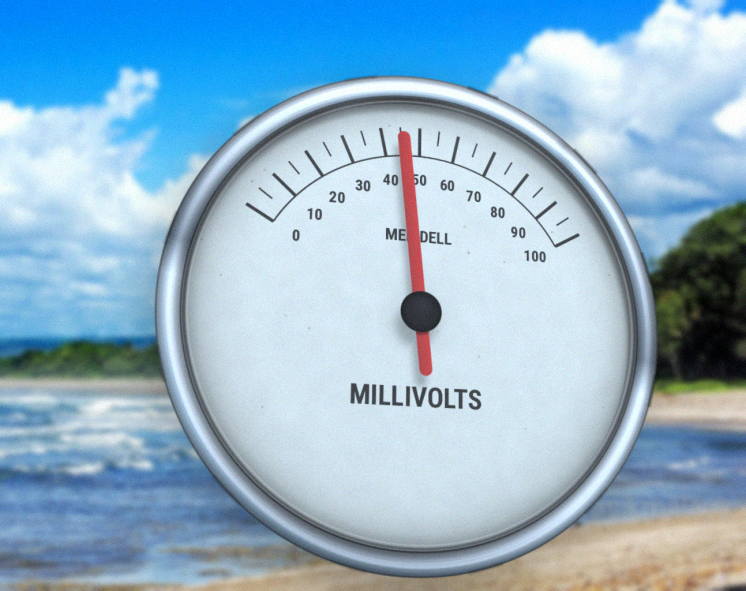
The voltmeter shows 45; mV
